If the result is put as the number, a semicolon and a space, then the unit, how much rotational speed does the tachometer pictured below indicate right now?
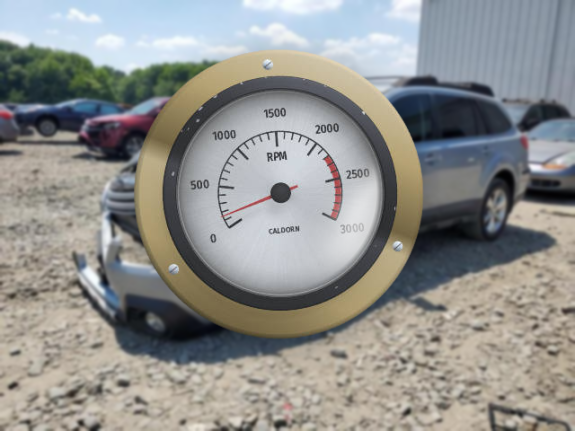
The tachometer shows 150; rpm
